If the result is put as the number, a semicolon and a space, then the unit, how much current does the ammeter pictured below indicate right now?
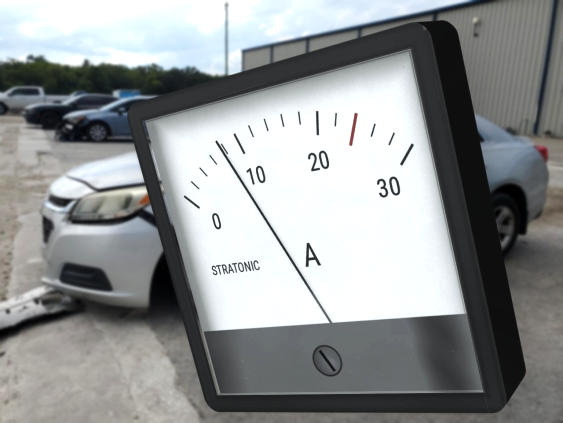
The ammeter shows 8; A
